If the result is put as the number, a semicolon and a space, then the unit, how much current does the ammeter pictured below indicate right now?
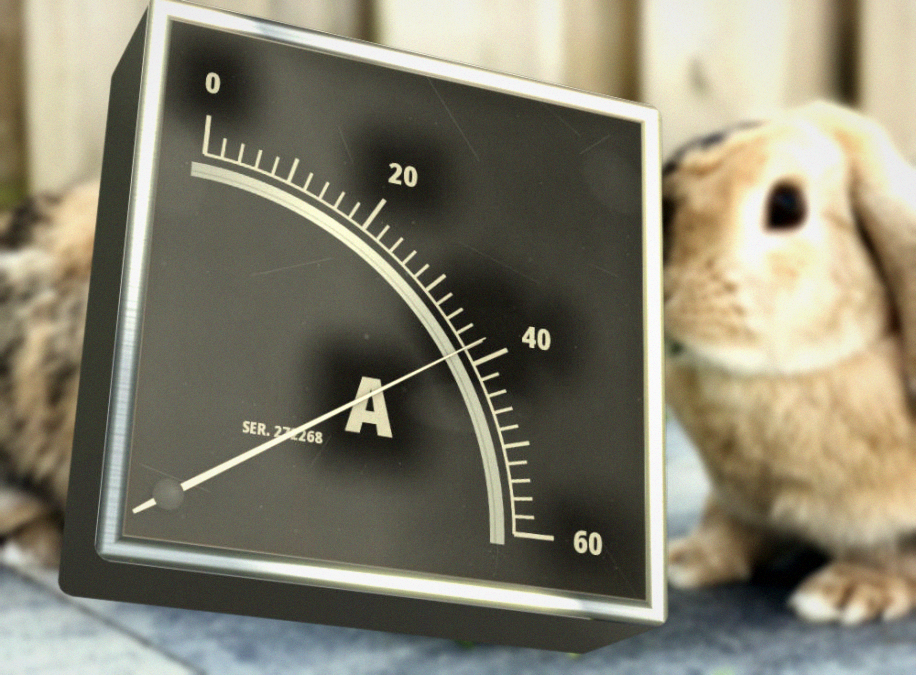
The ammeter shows 38; A
